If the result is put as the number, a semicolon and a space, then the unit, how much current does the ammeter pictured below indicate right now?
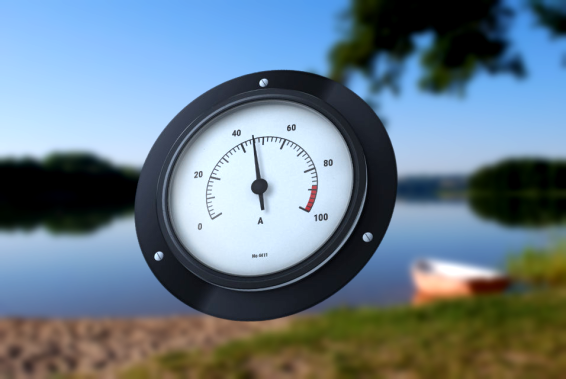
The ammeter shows 46; A
